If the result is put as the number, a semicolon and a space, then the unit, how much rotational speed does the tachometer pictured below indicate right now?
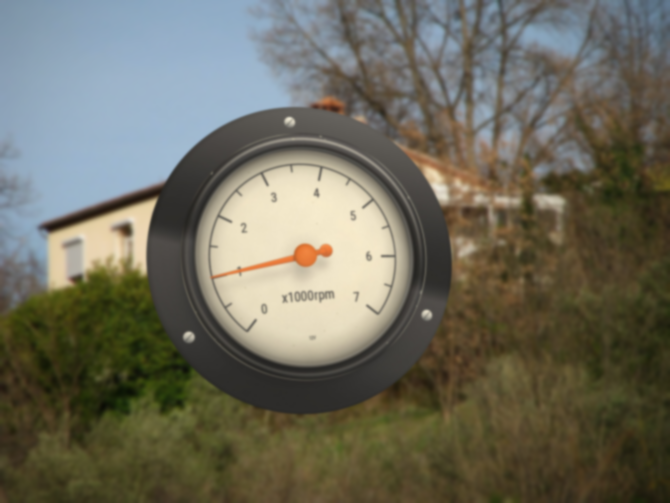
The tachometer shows 1000; rpm
